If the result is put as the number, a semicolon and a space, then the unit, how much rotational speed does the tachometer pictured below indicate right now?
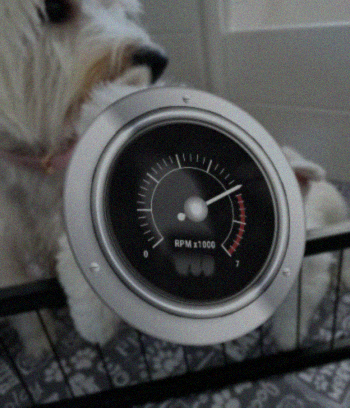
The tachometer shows 5000; rpm
